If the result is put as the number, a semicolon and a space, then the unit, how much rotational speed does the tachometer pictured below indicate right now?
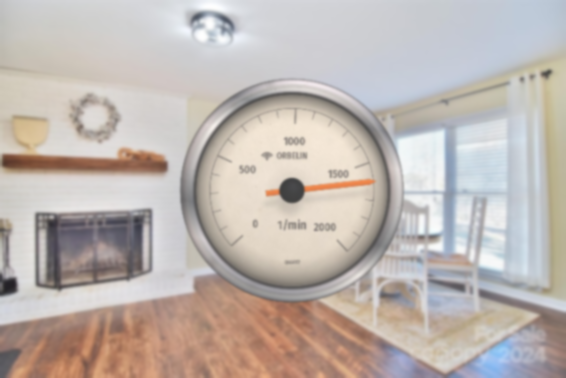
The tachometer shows 1600; rpm
